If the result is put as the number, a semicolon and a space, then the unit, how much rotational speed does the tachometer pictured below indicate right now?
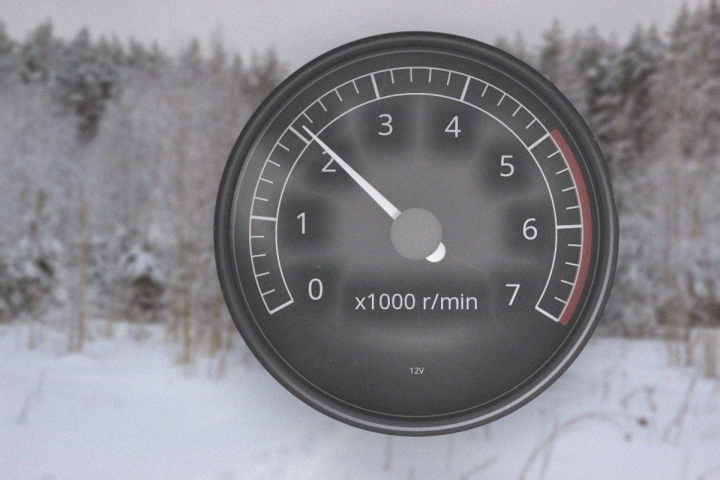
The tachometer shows 2100; rpm
